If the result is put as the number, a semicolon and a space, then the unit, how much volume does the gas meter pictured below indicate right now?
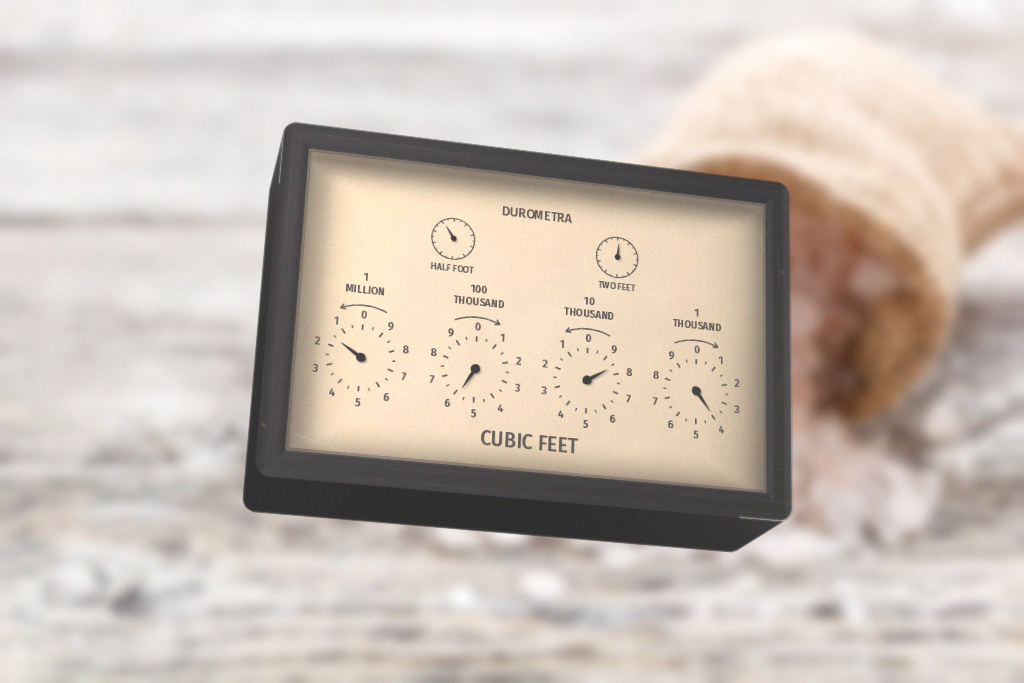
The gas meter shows 158400; ft³
